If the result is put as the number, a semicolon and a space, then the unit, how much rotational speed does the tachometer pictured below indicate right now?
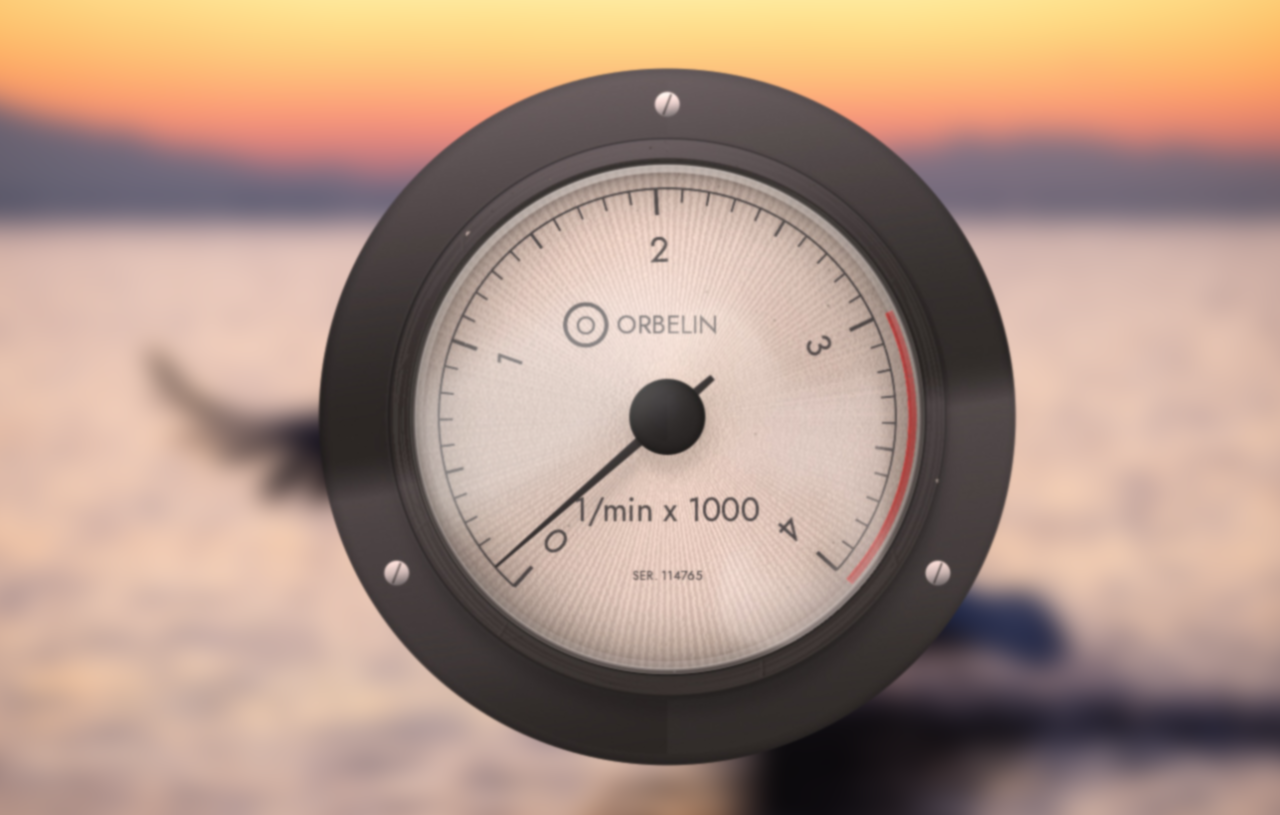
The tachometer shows 100; rpm
